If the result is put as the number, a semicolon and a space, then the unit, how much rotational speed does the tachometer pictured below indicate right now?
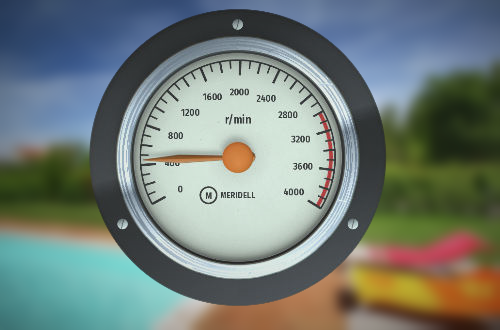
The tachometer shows 450; rpm
